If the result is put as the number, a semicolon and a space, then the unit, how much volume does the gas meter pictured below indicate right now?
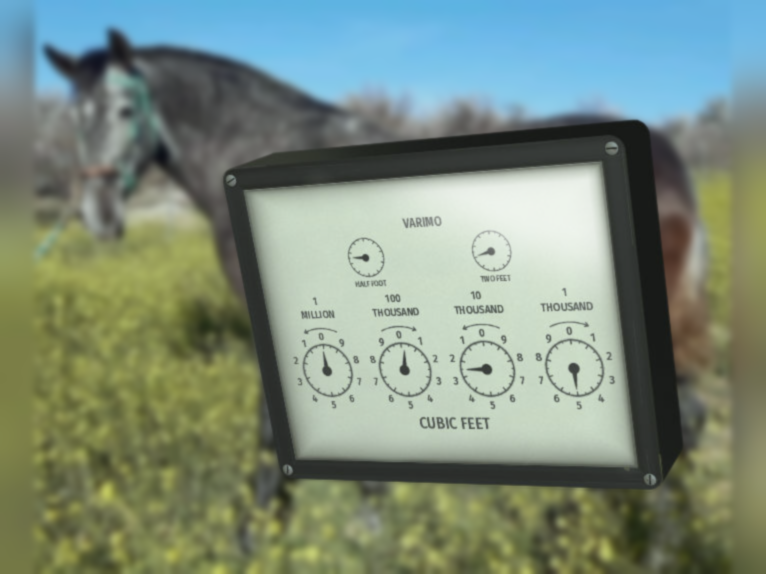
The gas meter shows 2500; ft³
